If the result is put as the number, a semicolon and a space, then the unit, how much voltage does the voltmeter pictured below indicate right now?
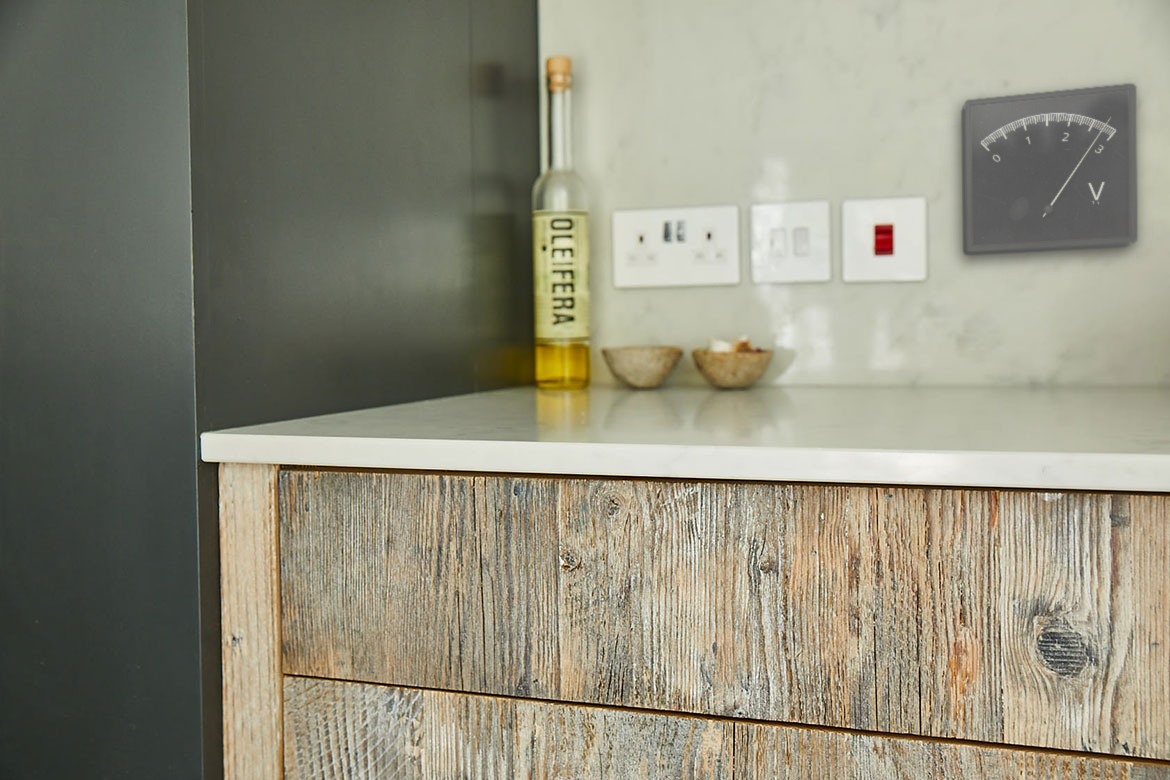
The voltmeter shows 2.75; V
